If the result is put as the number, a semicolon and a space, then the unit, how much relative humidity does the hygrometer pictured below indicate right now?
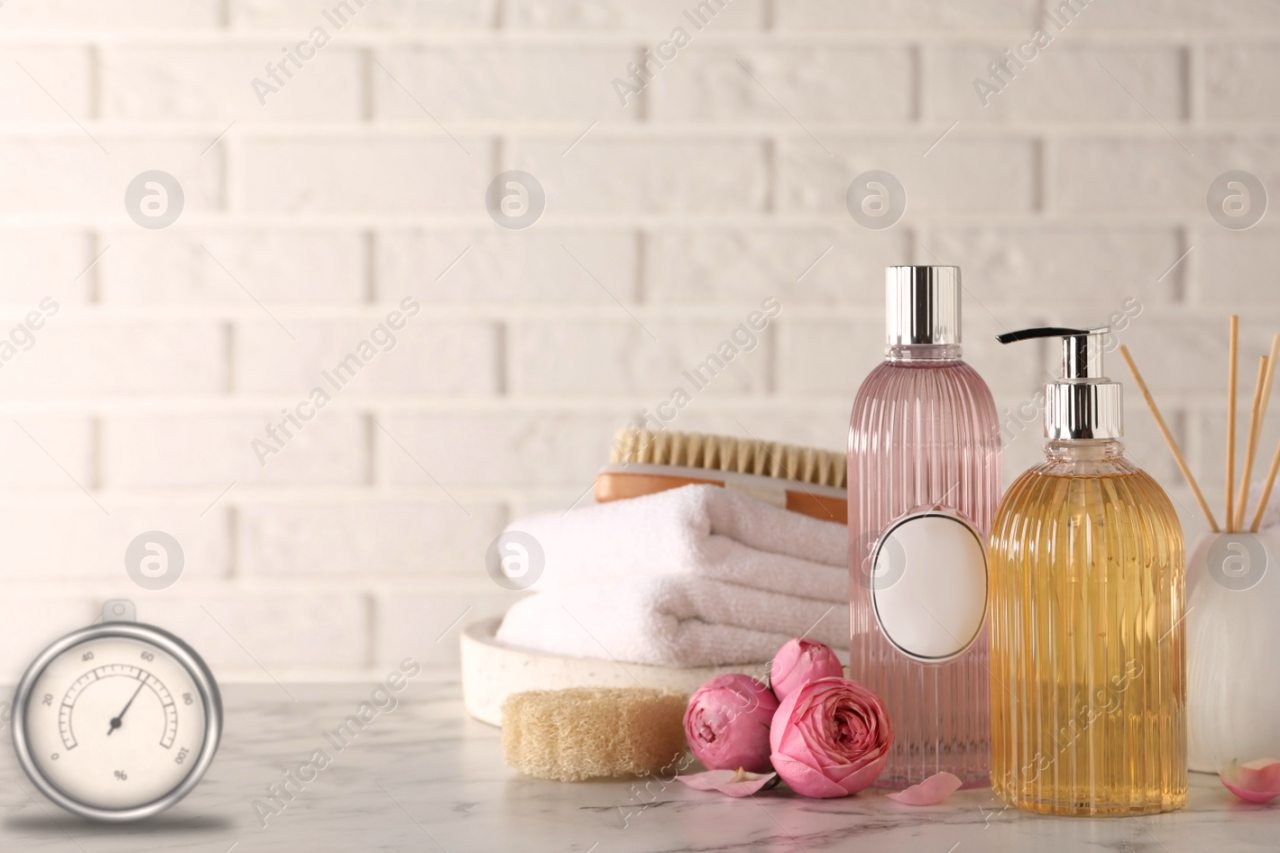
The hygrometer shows 64; %
